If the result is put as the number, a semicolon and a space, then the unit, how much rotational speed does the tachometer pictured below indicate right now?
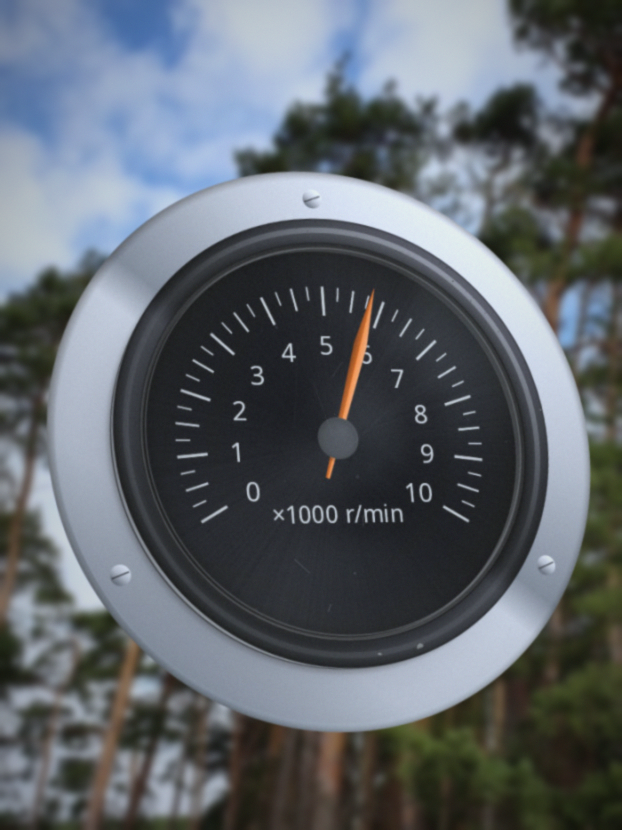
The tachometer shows 5750; rpm
